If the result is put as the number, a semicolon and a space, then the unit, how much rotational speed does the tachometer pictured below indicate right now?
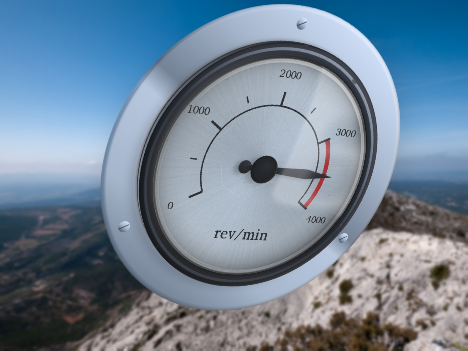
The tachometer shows 3500; rpm
